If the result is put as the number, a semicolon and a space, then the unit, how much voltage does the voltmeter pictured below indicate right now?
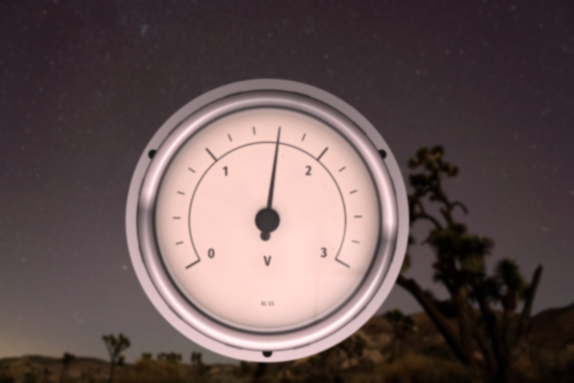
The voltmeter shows 1.6; V
